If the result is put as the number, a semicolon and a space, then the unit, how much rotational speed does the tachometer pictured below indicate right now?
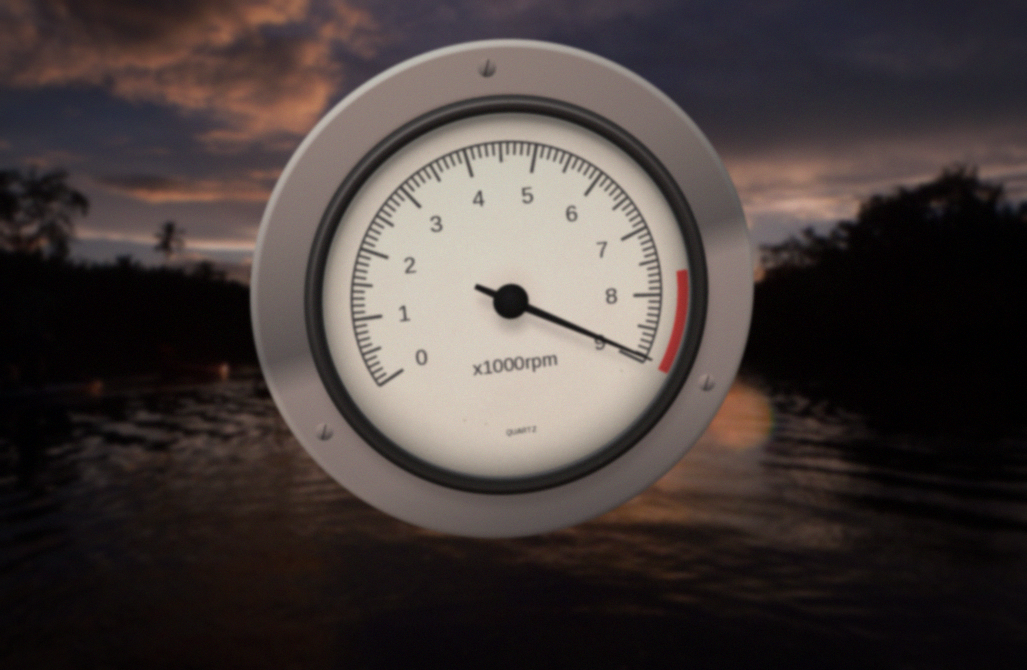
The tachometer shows 8900; rpm
